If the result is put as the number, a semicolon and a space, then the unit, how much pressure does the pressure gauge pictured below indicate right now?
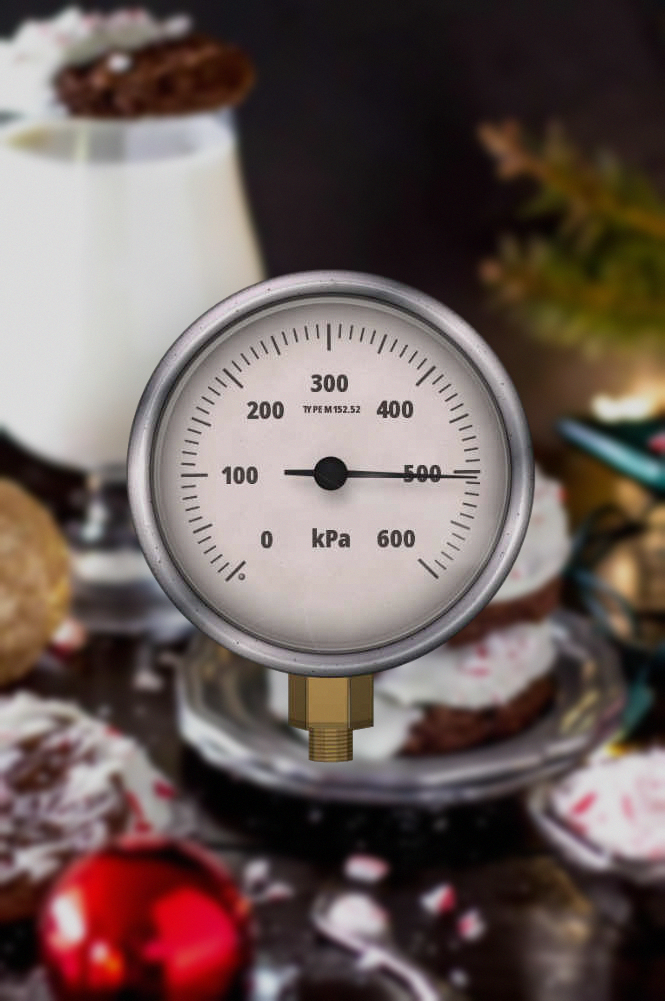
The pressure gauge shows 505; kPa
